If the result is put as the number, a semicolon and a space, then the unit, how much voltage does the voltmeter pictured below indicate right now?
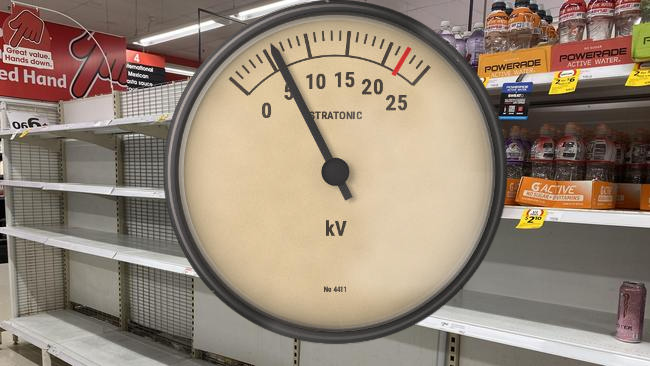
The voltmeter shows 6; kV
